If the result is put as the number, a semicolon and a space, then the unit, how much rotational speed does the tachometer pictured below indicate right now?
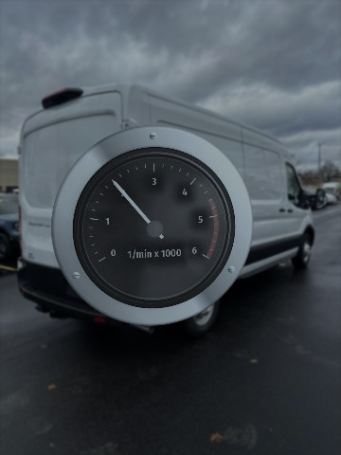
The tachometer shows 2000; rpm
